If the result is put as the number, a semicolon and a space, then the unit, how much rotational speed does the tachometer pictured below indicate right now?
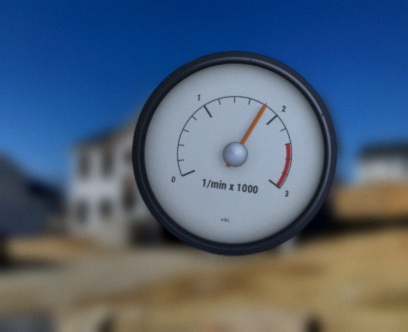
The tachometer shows 1800; rpm
